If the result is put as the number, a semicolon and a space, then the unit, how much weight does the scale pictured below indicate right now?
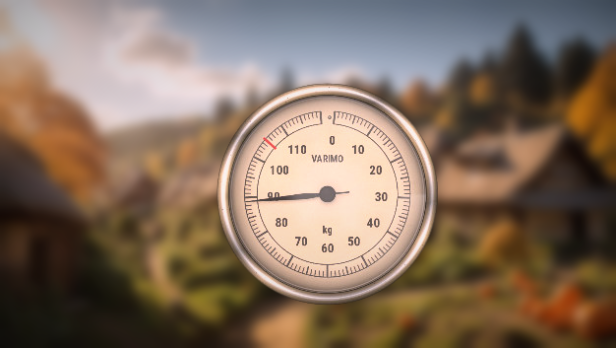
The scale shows 89; kg
